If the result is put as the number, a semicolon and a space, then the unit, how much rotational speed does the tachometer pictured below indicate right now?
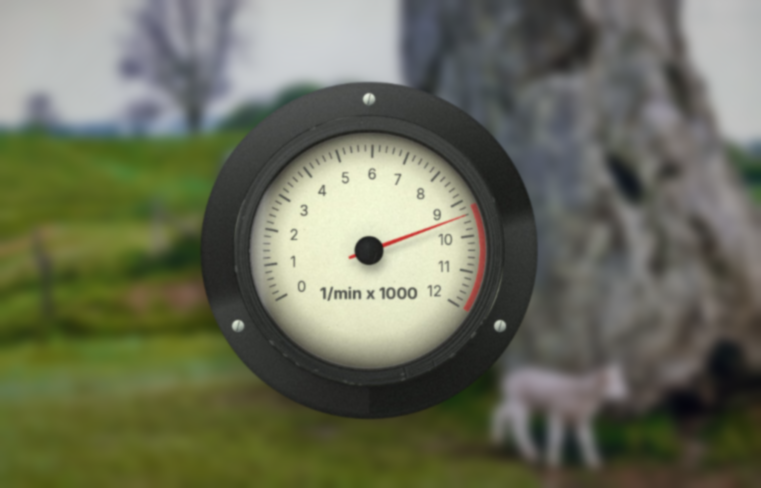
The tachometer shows 9400; rpm
